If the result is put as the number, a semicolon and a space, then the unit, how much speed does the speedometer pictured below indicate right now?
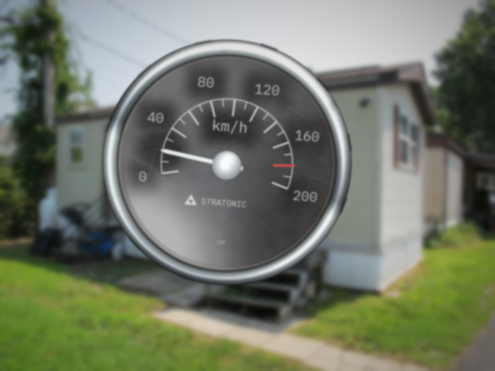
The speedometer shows 20; km/h
